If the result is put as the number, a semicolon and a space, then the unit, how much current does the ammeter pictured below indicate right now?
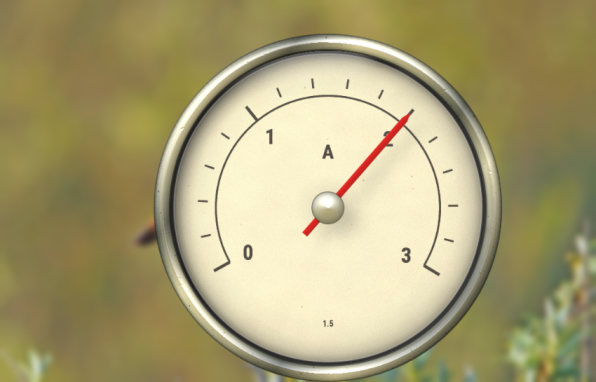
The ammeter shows 2; A
